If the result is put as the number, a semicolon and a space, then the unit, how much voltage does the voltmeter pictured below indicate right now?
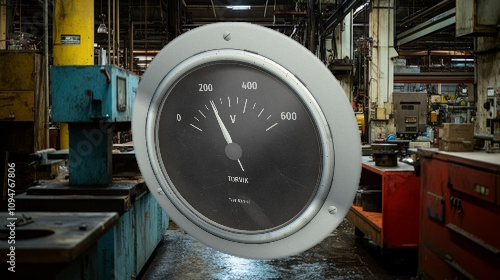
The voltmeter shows 200; V
